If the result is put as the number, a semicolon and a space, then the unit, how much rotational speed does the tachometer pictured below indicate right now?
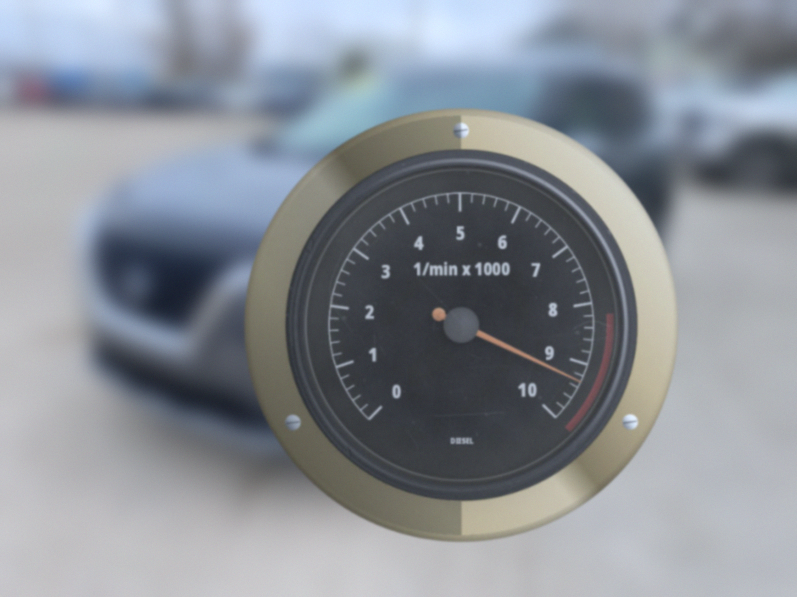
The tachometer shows 9300; rpm
